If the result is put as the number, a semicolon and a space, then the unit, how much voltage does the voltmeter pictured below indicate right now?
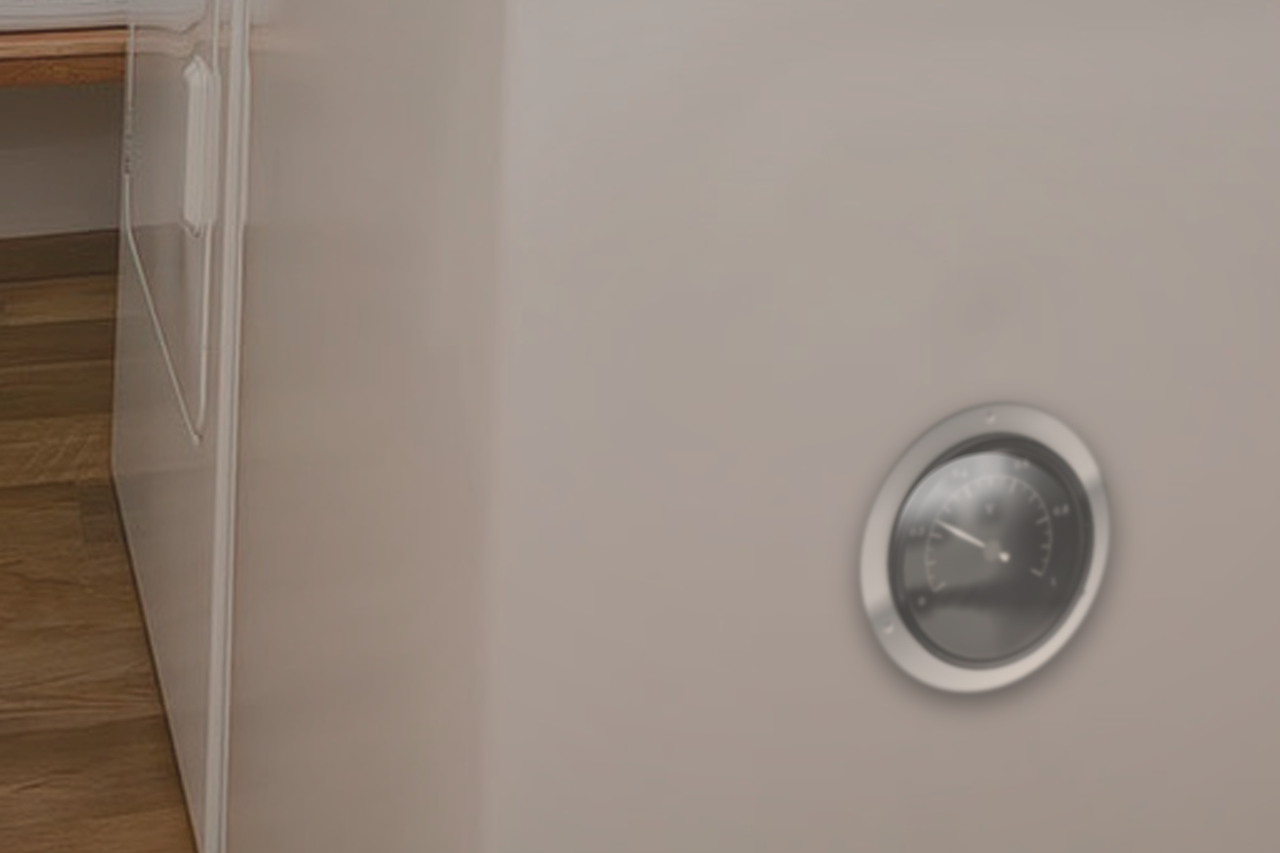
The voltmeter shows 0.25; V
